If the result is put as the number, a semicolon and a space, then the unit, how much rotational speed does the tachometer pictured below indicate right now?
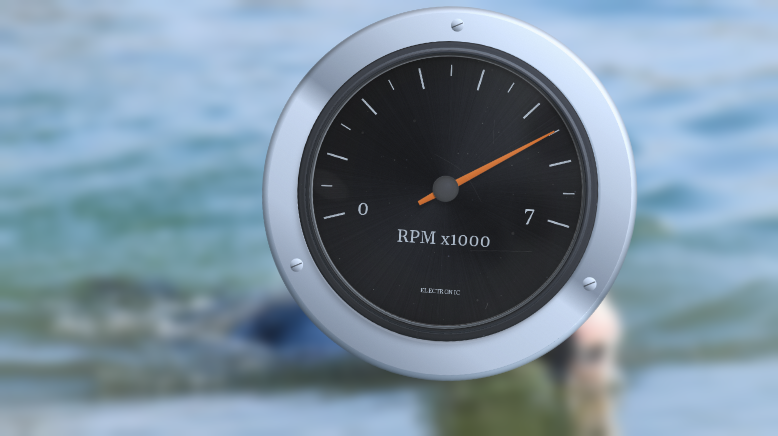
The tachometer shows 5500; rpm
